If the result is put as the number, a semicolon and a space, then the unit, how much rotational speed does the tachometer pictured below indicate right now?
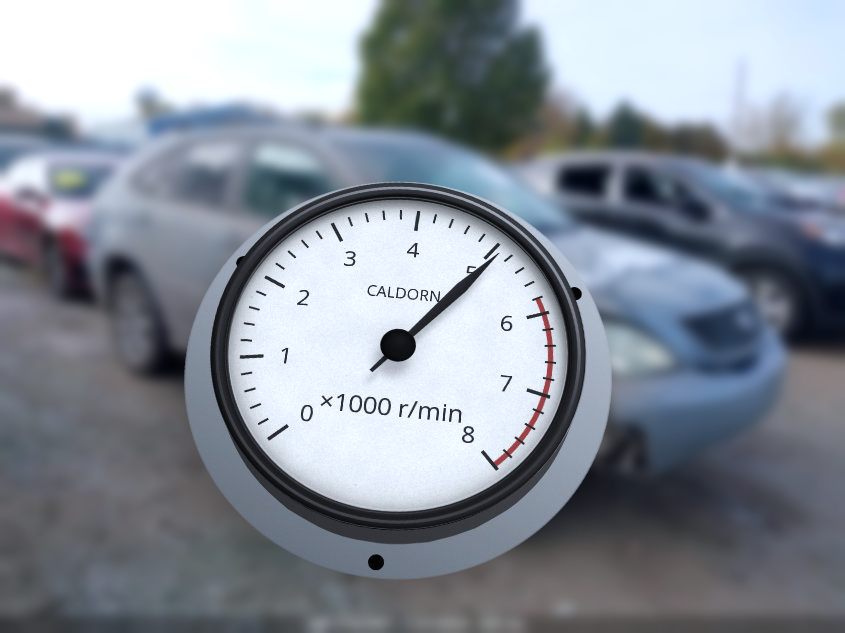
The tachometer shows 5100; rpm
